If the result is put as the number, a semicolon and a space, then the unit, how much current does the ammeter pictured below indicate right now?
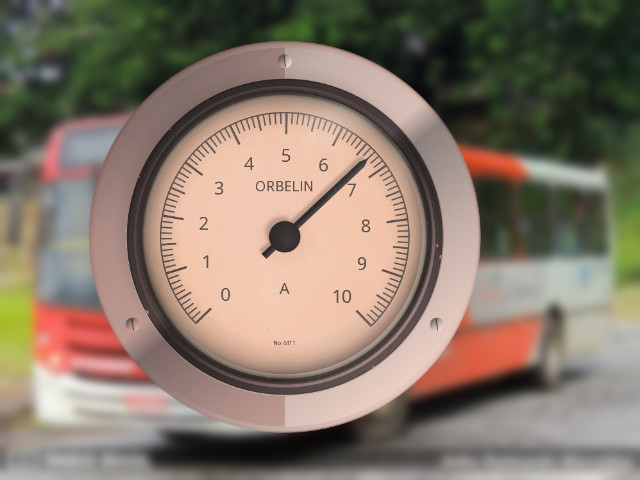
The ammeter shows 6.7; A
